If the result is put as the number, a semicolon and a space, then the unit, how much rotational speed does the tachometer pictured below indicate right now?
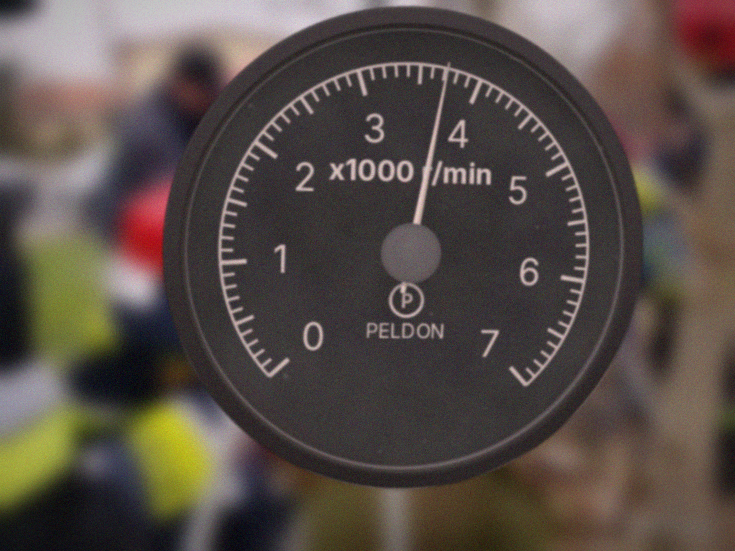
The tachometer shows 3700; rpm
